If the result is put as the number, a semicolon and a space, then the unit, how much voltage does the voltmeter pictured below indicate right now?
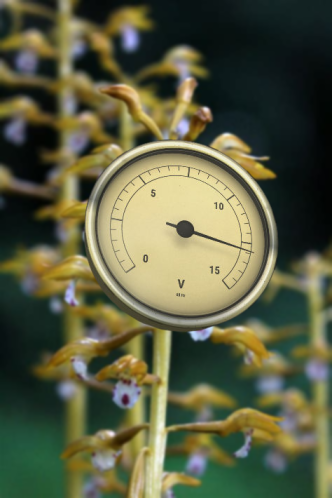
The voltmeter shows 13; V
